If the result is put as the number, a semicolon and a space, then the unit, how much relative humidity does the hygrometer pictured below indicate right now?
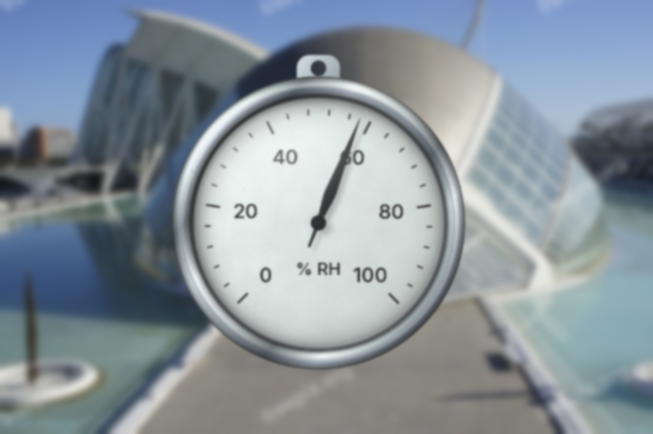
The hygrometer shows 58; %
